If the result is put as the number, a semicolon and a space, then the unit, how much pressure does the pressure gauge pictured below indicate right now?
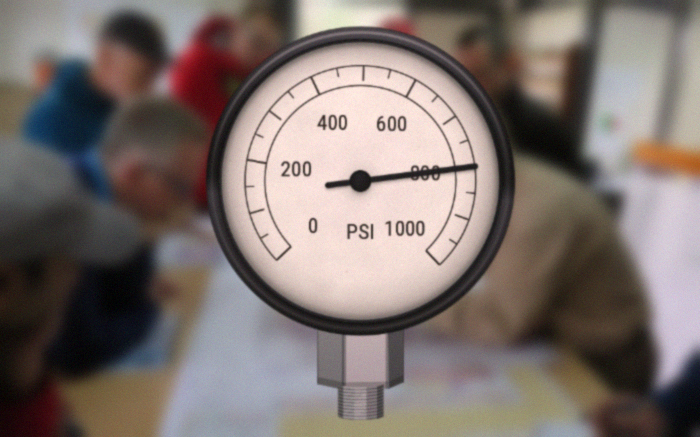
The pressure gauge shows 800; psi
